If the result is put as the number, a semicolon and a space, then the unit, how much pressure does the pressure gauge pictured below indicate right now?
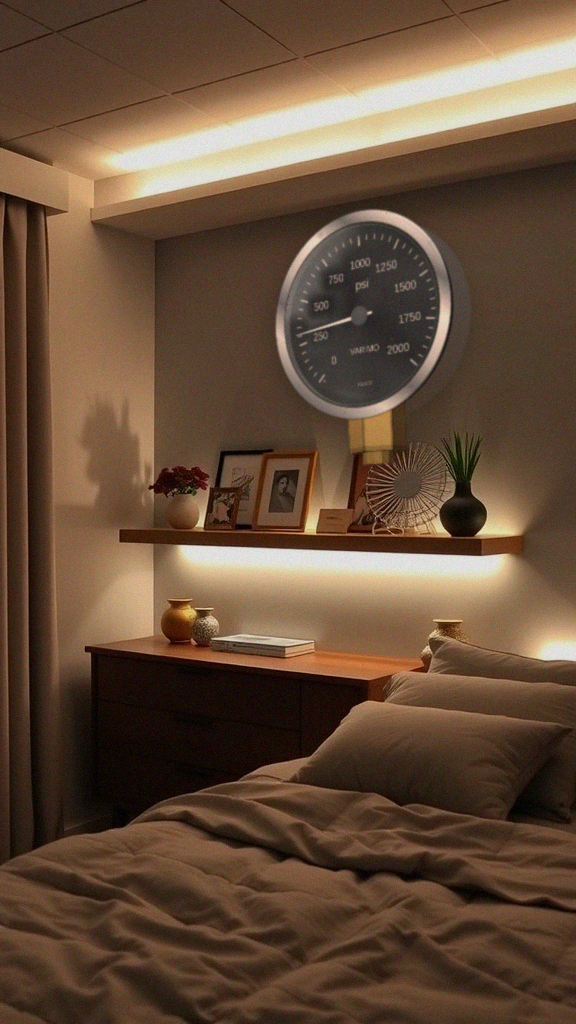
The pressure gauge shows 300; psi
